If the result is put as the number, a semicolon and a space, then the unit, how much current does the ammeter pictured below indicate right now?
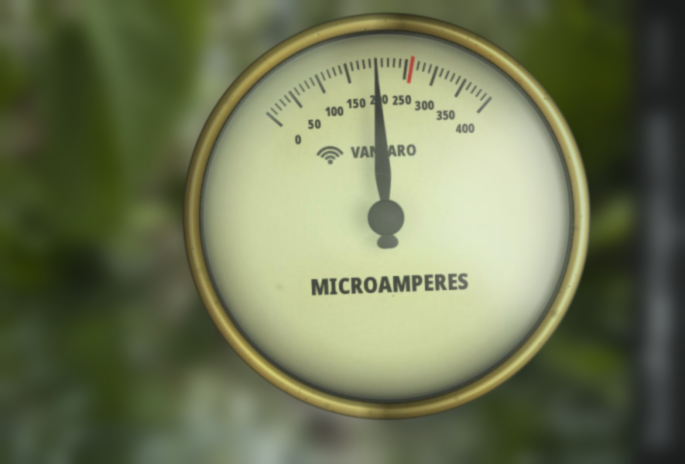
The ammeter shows 200; µA
